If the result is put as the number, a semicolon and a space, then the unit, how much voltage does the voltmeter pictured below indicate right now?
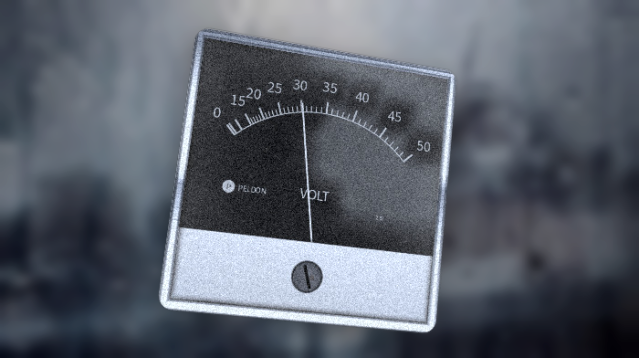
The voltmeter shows 30; V
